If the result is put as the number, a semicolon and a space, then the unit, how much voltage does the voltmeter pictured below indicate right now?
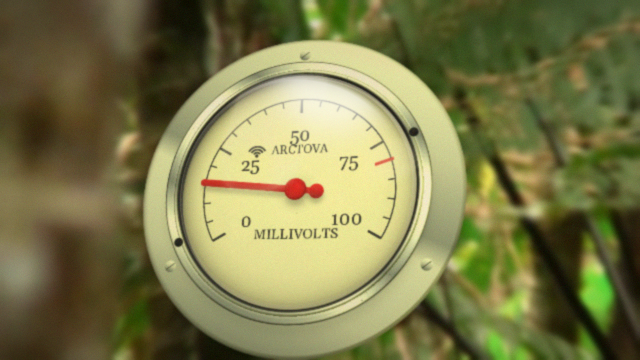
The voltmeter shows 15; mV
